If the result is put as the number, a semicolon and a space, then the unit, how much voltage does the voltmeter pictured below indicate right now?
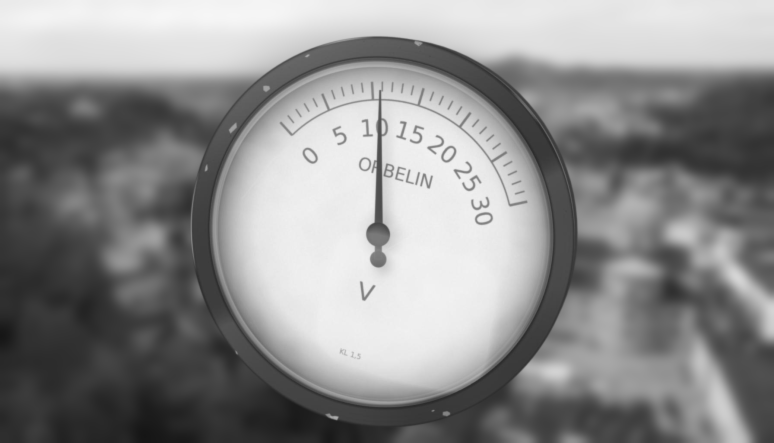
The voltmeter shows 11; V
